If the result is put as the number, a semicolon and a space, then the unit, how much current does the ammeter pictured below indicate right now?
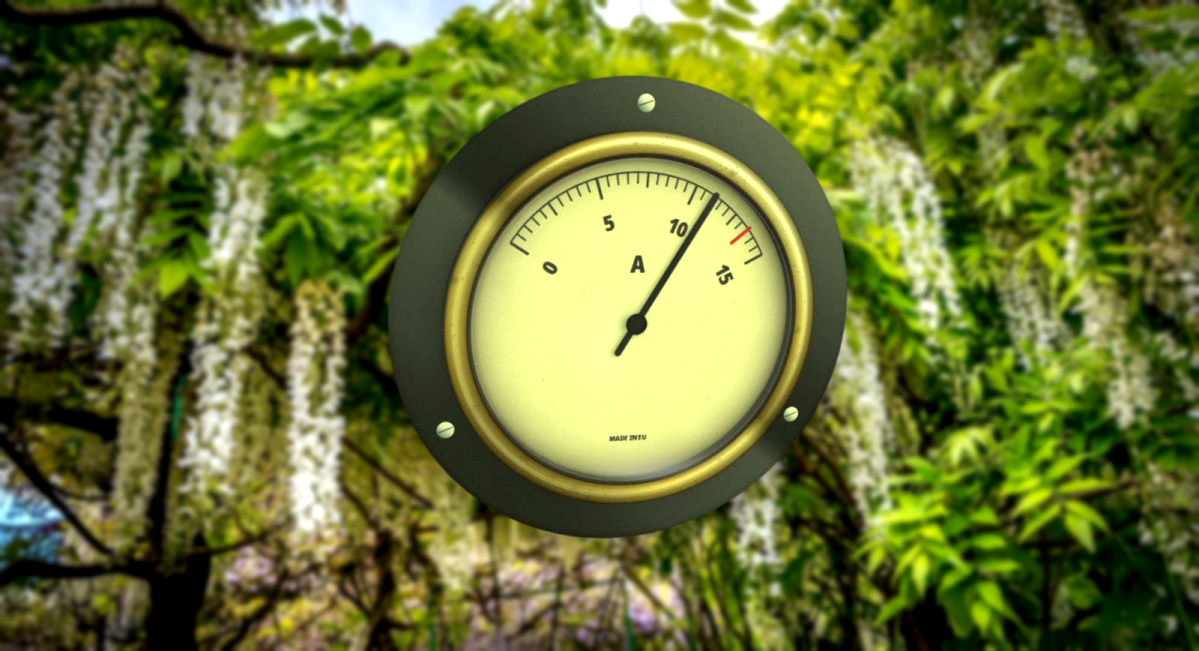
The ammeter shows 11; A
